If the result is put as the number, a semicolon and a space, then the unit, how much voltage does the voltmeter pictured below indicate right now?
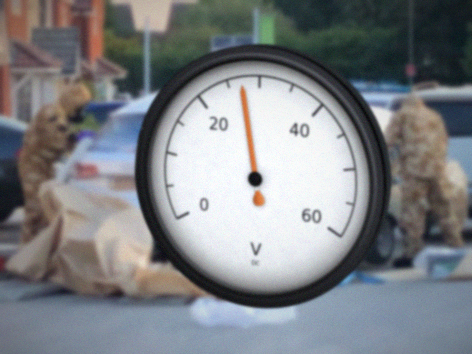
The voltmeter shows 27.5; V
